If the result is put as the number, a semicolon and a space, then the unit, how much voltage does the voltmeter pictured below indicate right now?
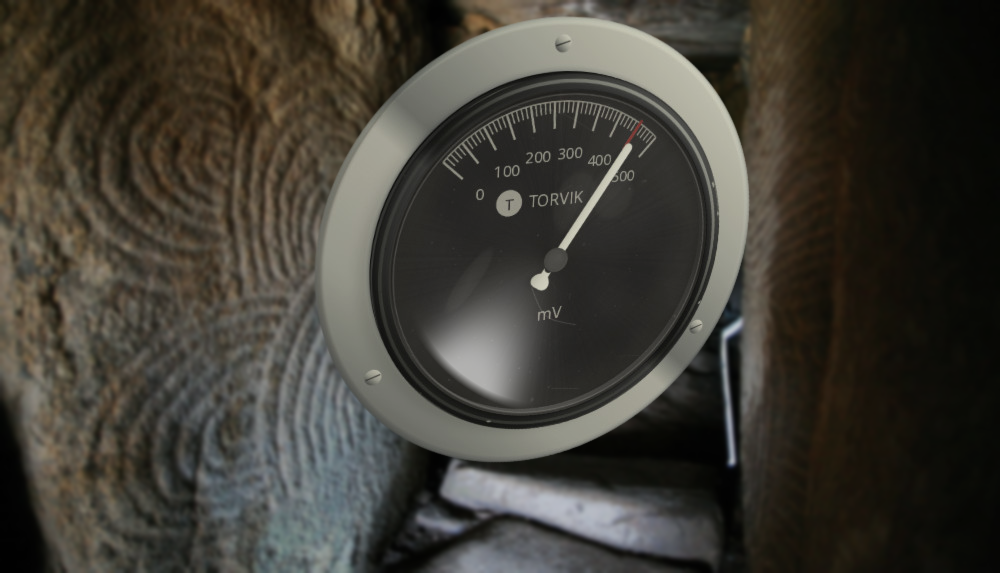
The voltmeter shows 450; mV
